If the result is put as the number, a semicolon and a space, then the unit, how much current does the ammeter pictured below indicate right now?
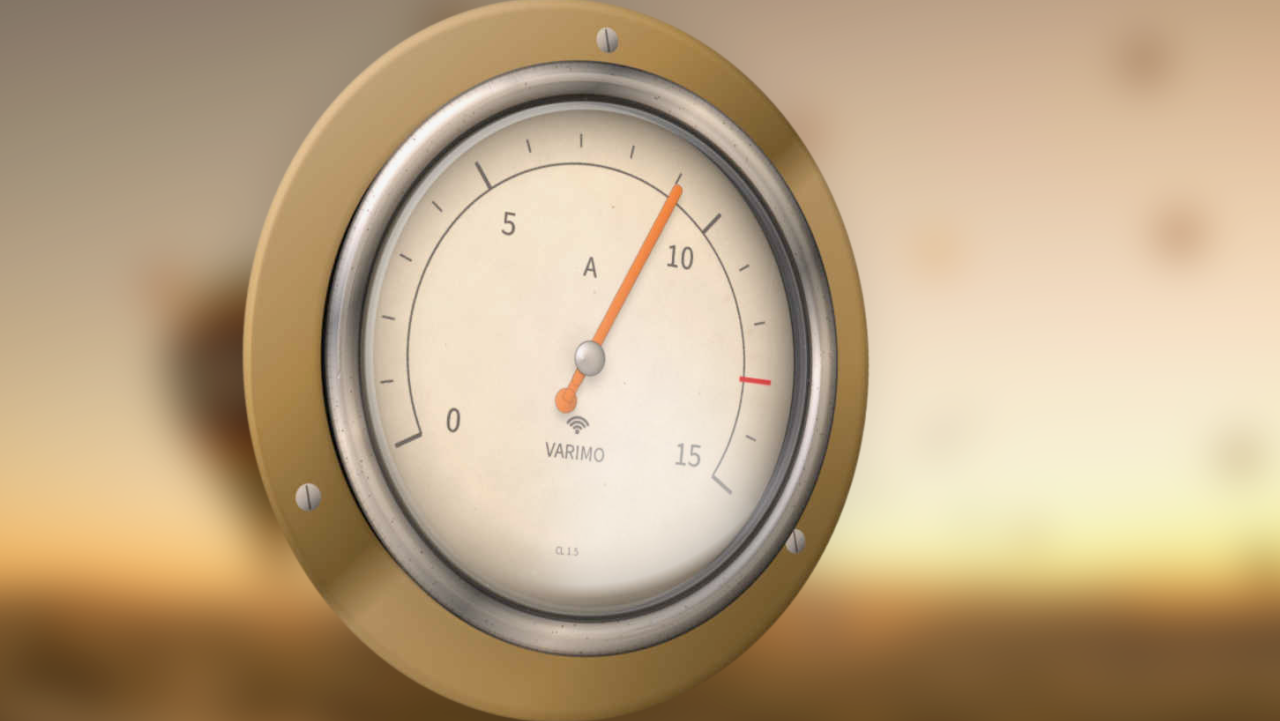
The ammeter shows 9; A
